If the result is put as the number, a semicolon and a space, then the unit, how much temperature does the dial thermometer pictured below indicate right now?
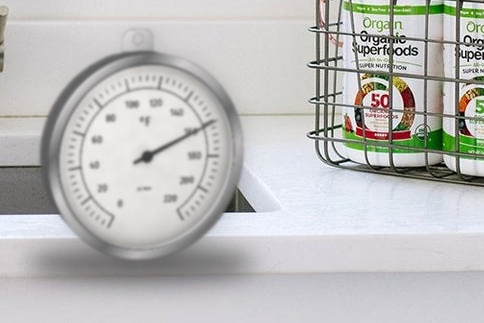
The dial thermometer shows 160; °F
